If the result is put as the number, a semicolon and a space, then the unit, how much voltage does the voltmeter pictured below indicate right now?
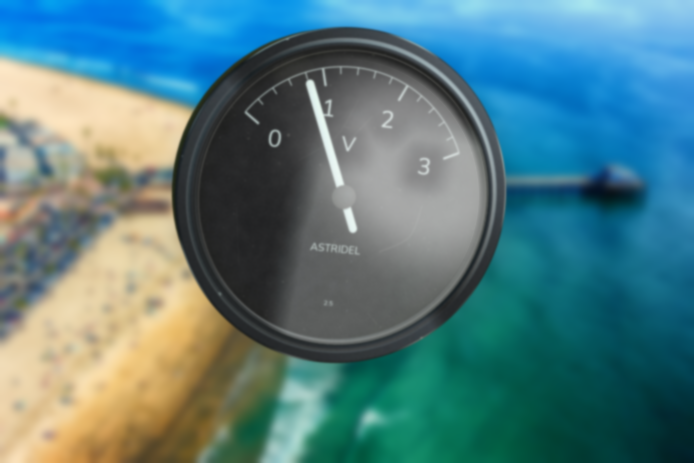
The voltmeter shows 0.8; V
